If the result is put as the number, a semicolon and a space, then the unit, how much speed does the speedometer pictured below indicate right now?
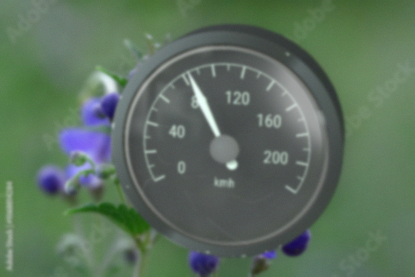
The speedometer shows 85; km/h
